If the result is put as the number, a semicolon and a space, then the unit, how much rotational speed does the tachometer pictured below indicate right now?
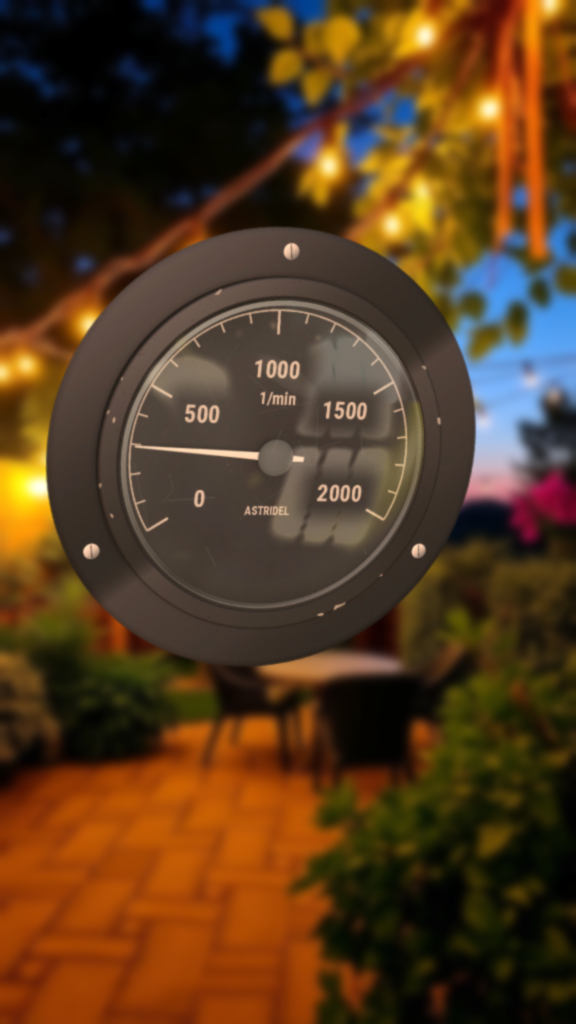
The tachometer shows 300; rpm
